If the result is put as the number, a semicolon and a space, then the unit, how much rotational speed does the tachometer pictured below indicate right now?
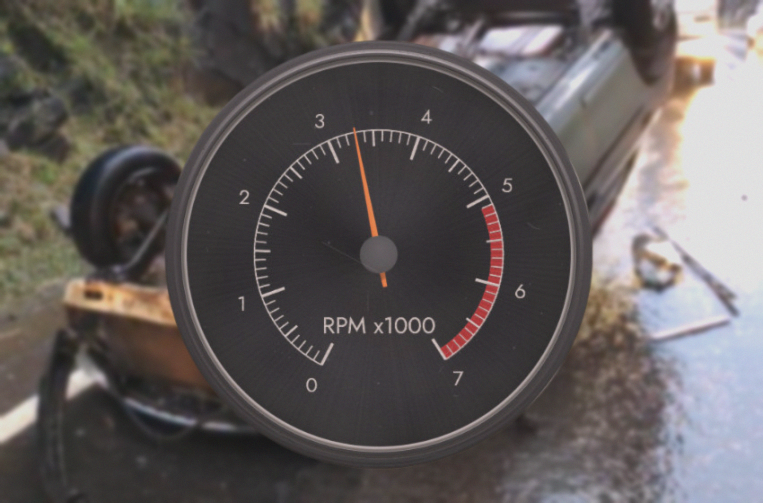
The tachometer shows 3300; rpm
